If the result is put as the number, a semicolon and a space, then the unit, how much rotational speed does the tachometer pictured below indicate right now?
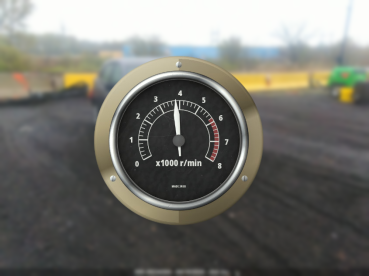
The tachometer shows 3800; rpm
